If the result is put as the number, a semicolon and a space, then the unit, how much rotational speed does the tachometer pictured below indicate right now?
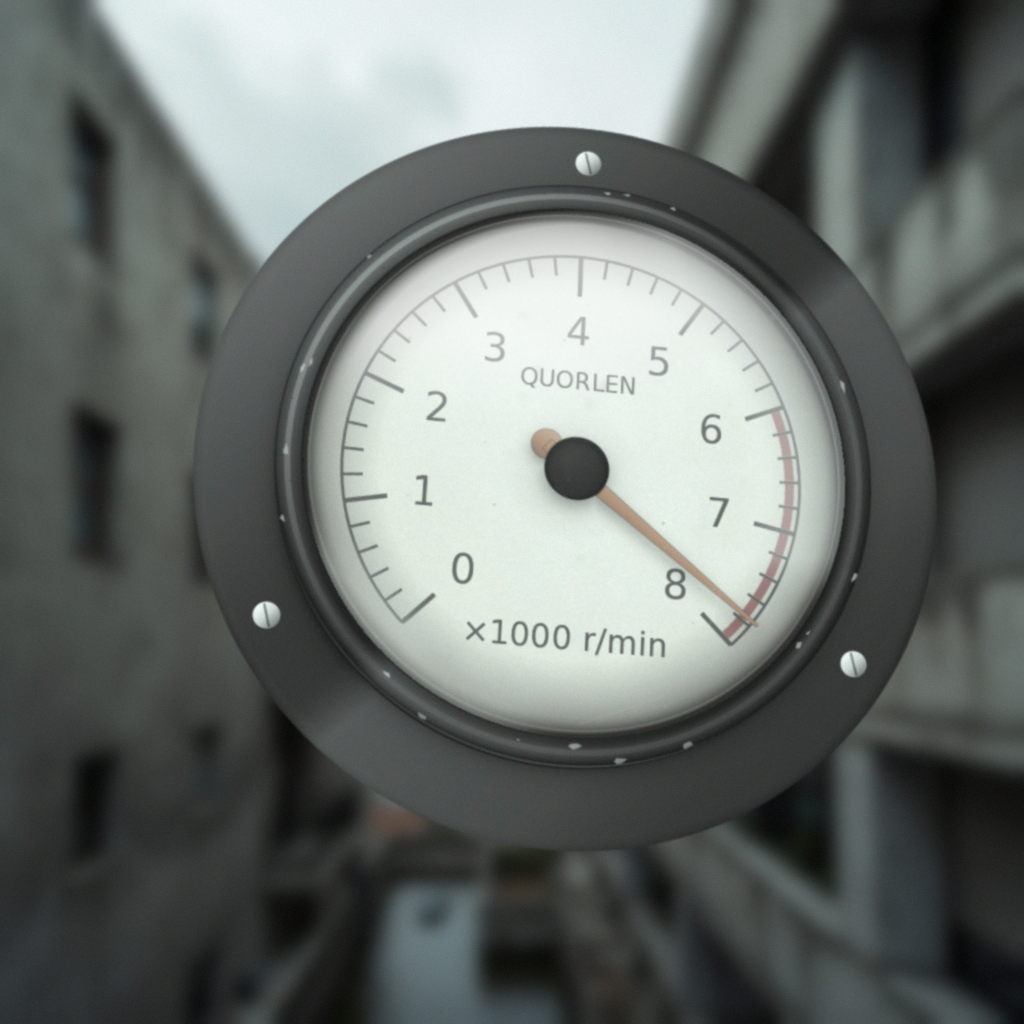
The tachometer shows 7800; rpm
